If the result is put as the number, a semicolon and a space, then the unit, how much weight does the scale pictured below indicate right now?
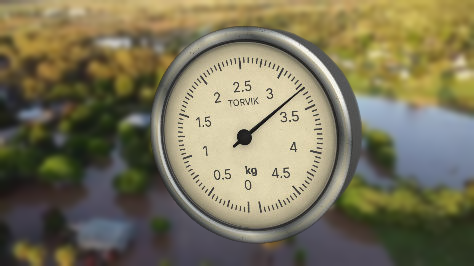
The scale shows 3.3; kg
